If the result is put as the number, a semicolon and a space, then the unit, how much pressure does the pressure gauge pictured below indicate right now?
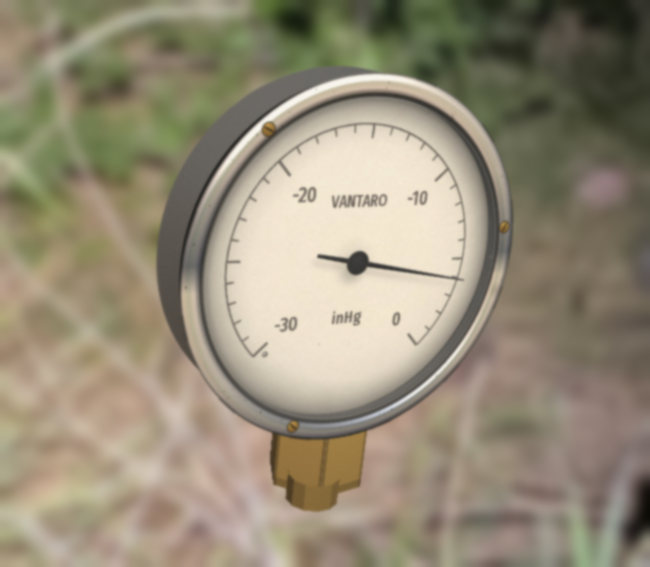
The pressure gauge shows -4; inHg
